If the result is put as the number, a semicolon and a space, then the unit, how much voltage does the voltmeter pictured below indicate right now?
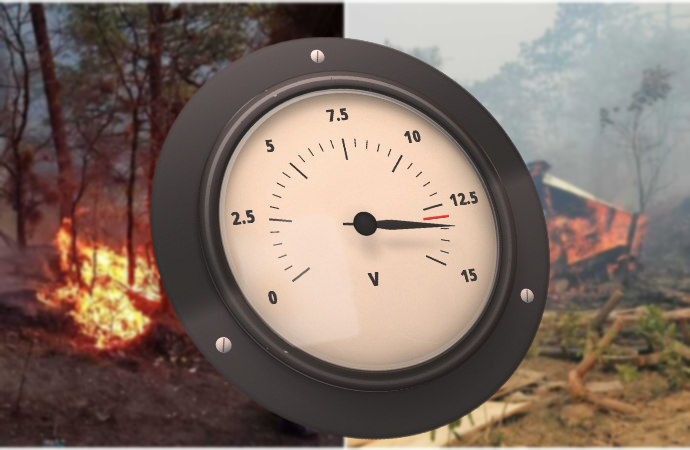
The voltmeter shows 13.5; V
